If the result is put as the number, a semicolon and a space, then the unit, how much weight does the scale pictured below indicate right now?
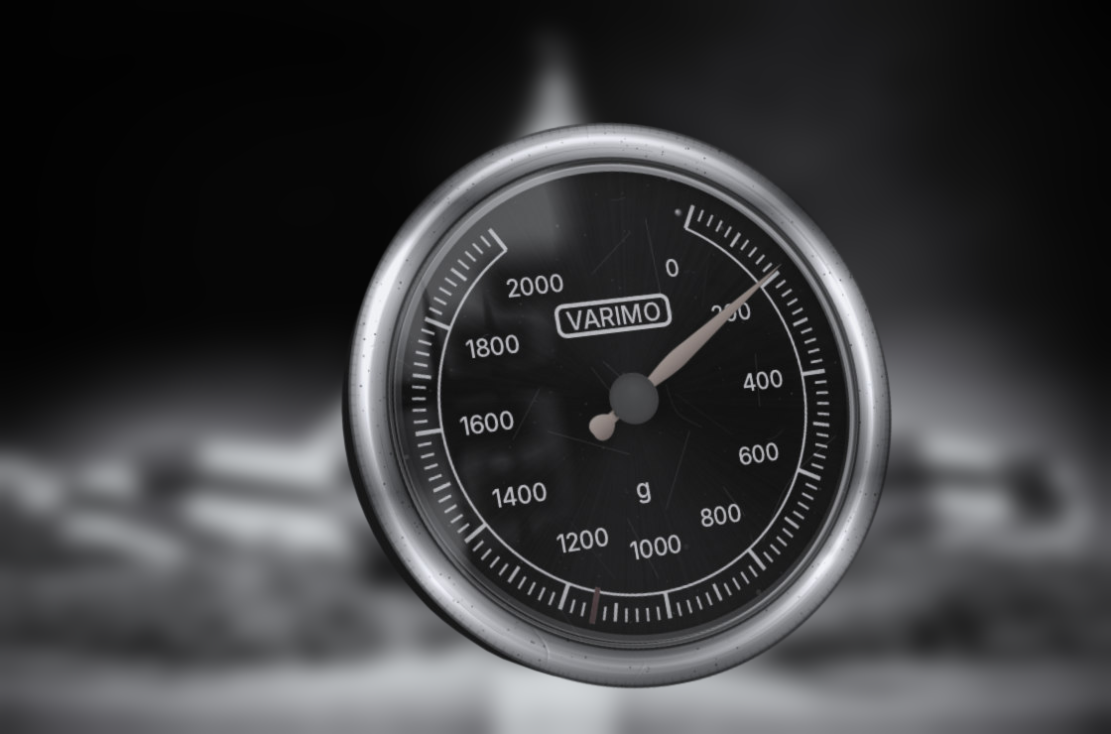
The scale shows 190; g
